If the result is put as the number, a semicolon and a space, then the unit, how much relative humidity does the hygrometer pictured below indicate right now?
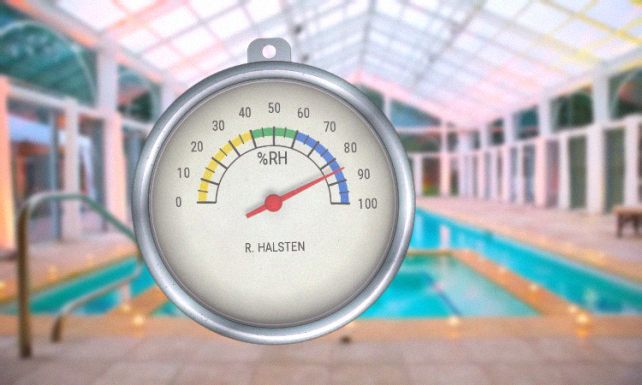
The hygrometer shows 85; %
